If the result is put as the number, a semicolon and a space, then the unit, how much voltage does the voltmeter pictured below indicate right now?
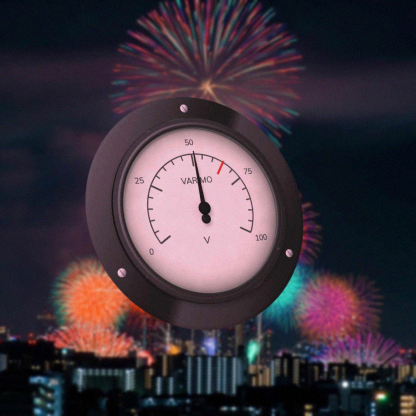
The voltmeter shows 50; V
